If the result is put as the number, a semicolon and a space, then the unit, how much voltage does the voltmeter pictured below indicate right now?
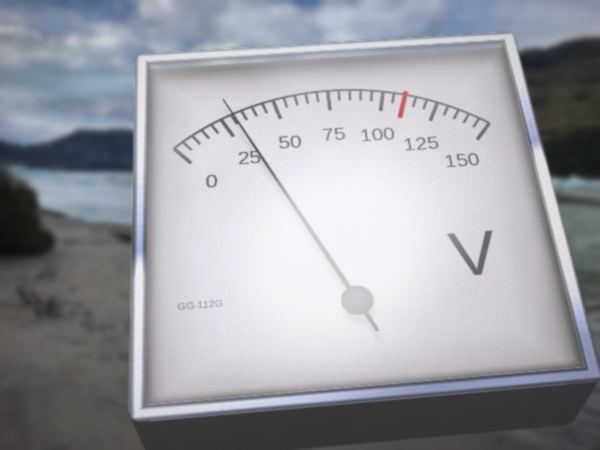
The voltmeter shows 30; V
